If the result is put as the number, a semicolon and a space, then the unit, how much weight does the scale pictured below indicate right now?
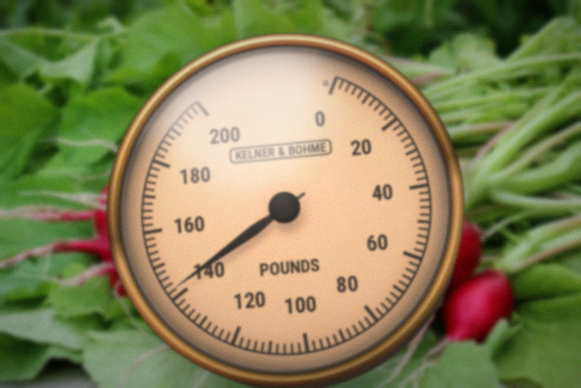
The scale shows 142; lb
